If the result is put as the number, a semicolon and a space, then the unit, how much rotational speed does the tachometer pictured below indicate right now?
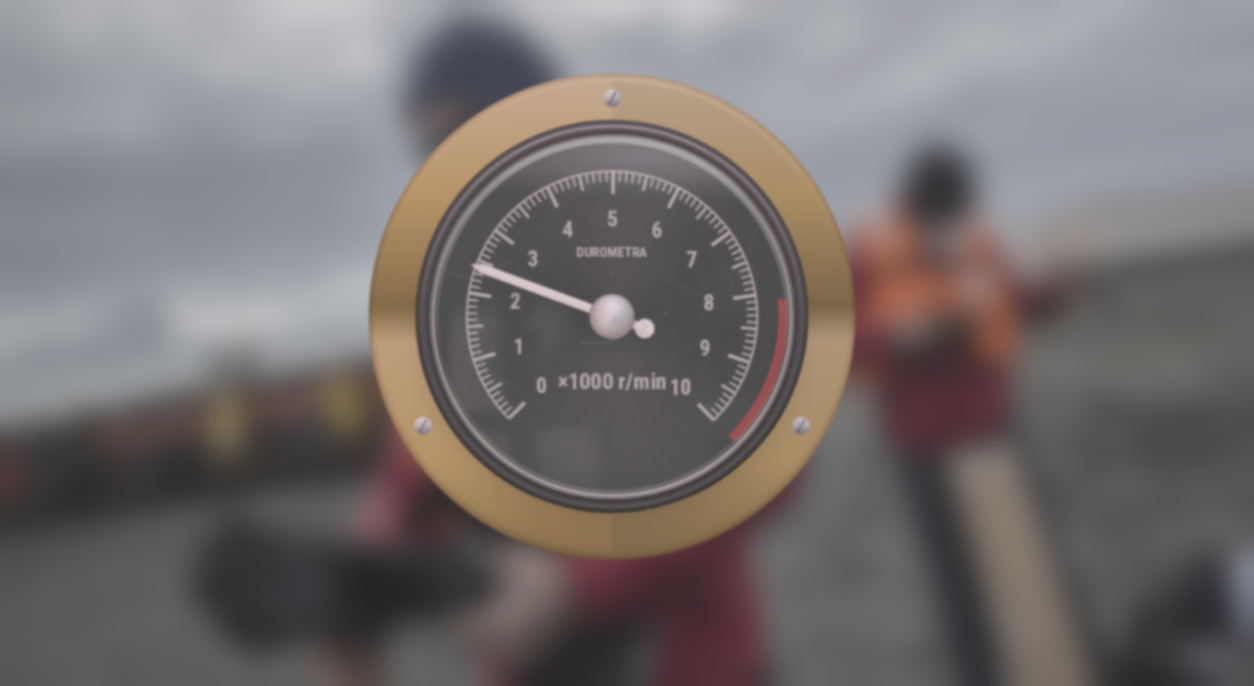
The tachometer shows 2400; rpm
